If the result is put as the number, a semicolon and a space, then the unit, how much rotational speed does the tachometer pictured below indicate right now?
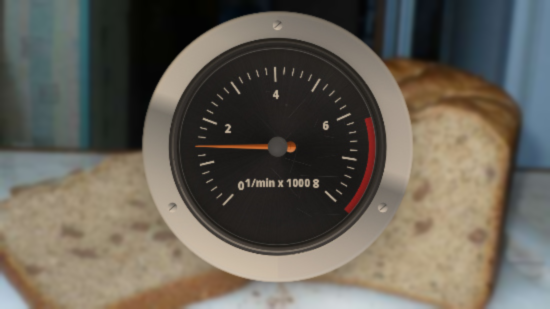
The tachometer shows 1400; rpm
